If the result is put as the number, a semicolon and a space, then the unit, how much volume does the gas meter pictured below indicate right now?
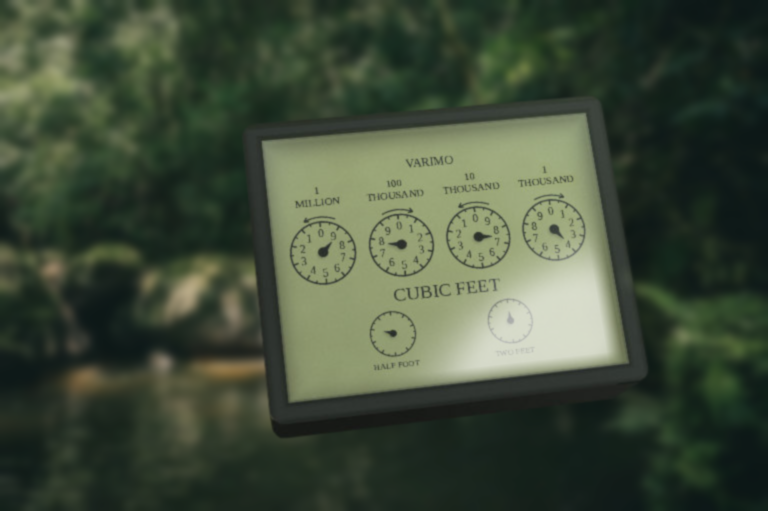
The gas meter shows 877400; ft³
